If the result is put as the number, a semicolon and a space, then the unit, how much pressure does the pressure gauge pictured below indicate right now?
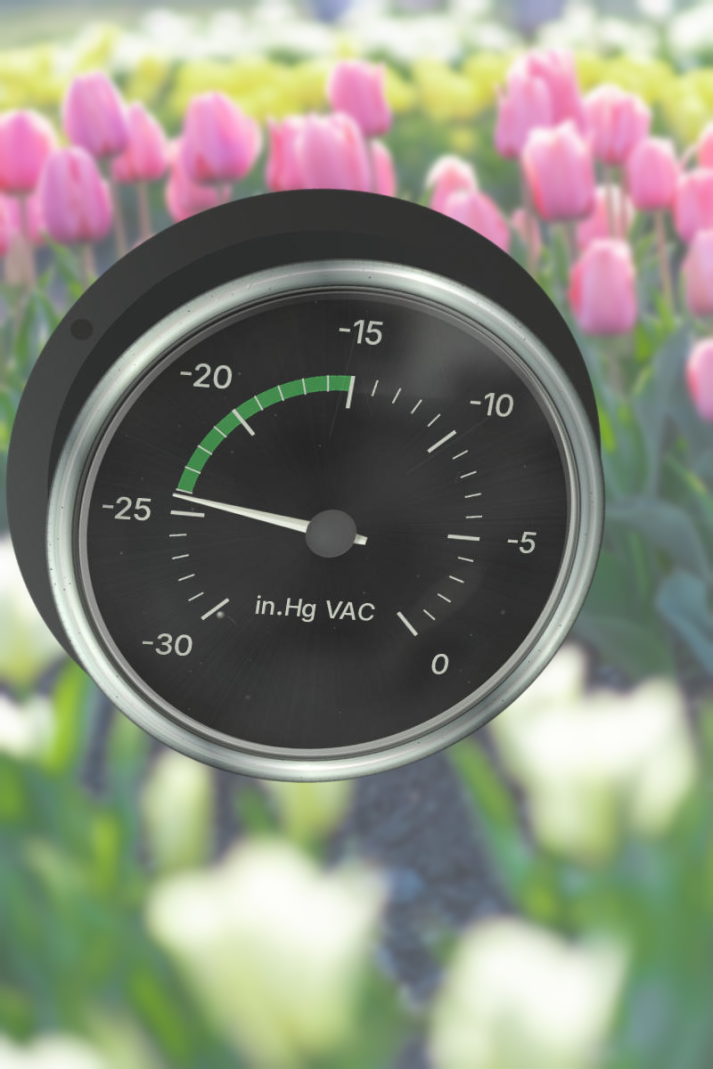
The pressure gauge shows -24; inHg
